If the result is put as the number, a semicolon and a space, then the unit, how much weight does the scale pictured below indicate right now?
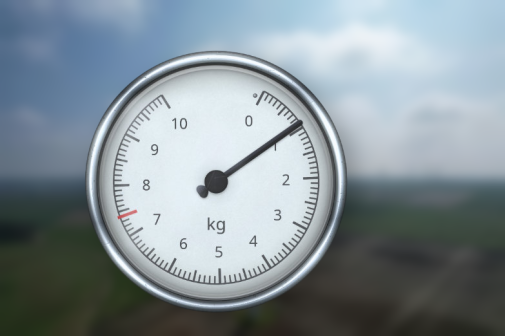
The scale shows 0.9; kg
